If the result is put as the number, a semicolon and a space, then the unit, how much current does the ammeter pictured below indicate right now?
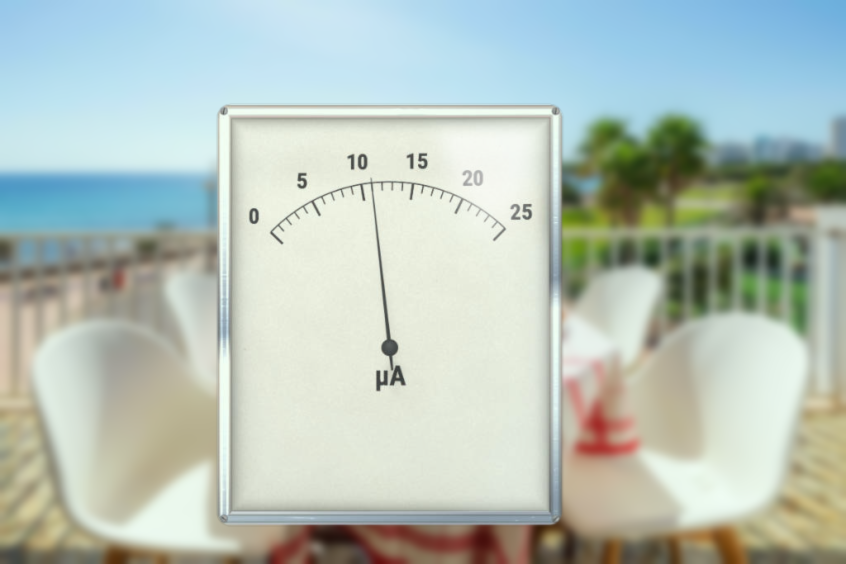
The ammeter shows 11; µA
